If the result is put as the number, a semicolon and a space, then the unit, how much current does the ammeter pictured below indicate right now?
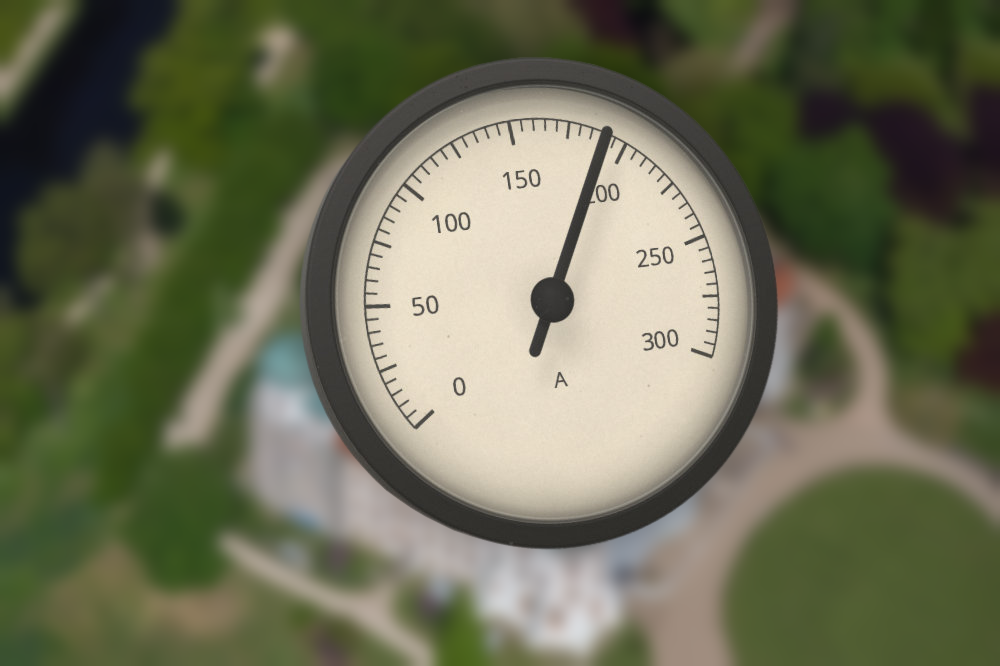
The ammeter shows 190; A
